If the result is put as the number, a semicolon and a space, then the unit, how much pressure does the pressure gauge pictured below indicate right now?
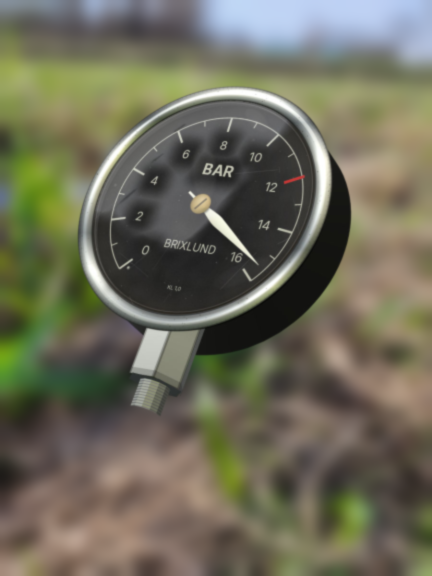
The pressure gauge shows 15.5; bar
